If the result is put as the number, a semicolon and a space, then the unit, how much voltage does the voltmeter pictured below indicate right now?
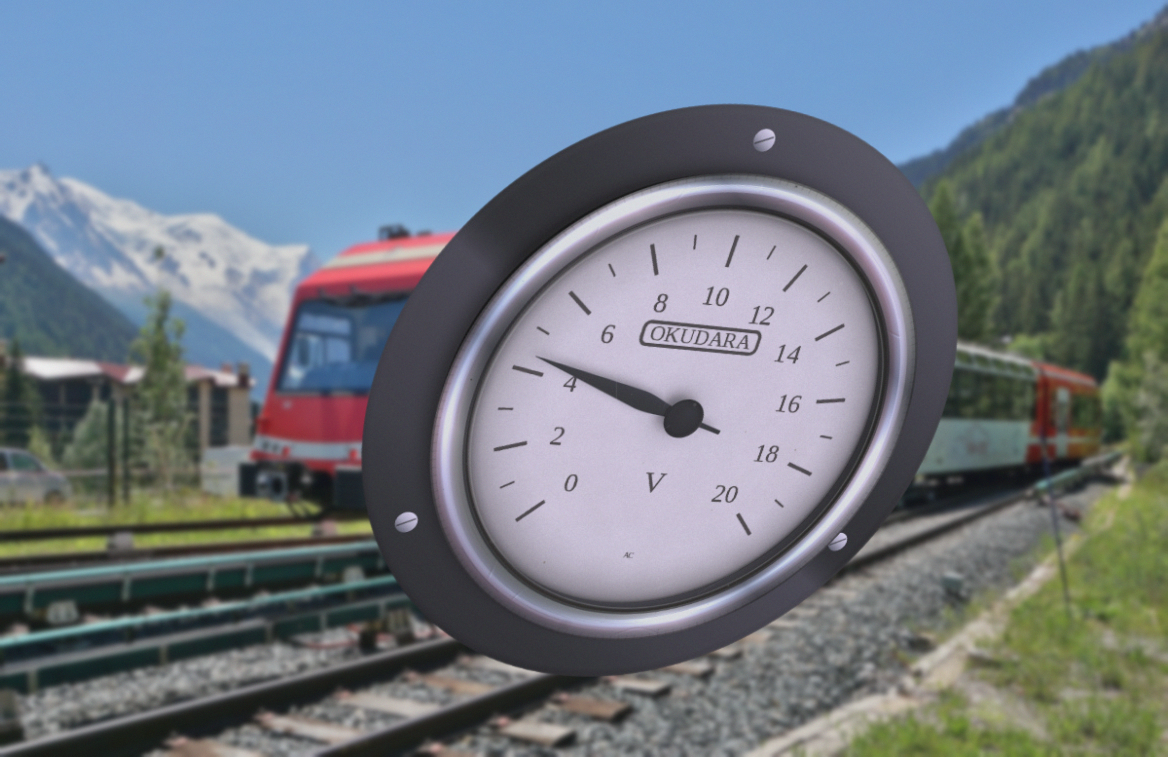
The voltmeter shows 4.5; V
